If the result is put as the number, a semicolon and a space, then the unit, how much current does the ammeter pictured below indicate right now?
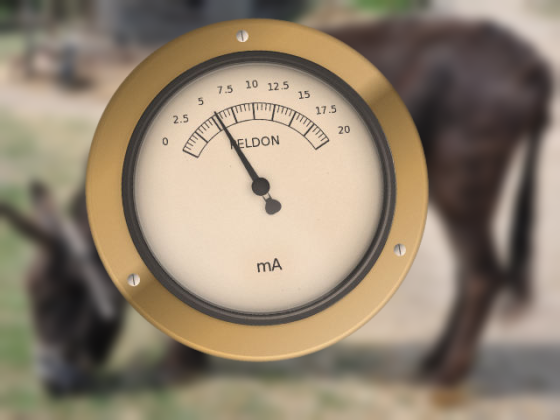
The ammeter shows 5.5; mA
